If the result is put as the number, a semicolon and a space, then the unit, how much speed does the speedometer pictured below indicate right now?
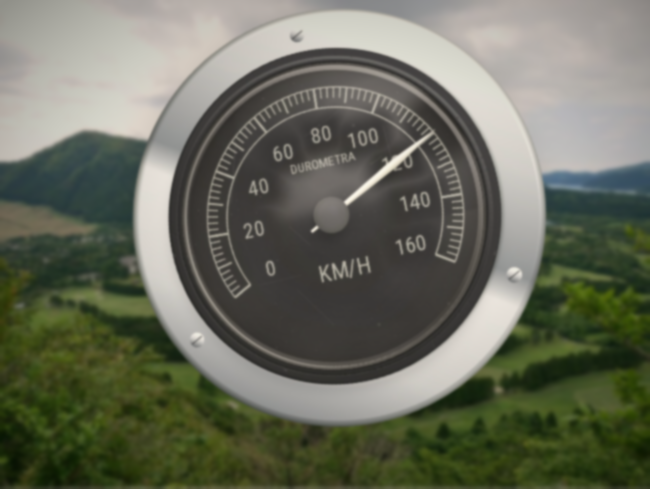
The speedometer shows 120; km/h
